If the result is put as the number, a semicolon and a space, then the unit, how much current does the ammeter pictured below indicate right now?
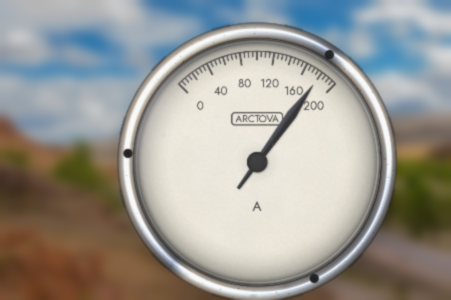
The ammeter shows 180; A
